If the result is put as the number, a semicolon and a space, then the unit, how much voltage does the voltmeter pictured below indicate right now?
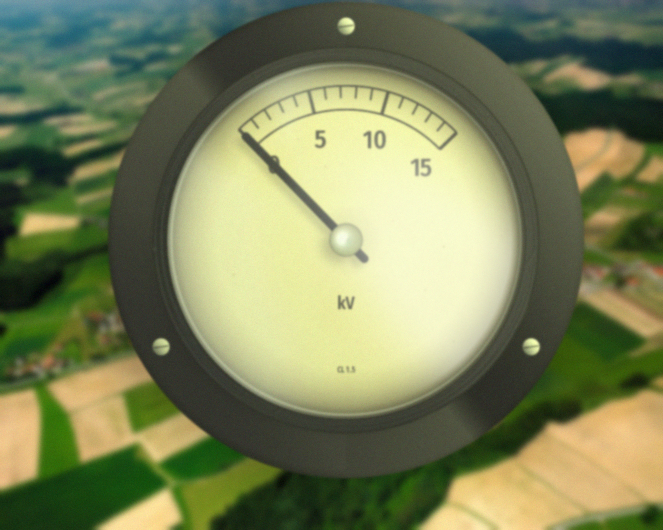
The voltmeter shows 0; kV
